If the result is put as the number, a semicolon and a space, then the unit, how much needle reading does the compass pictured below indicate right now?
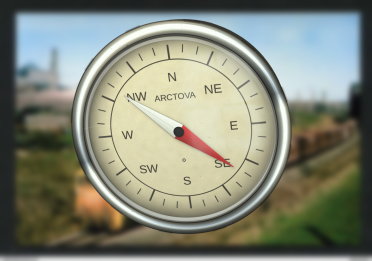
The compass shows 130; °
